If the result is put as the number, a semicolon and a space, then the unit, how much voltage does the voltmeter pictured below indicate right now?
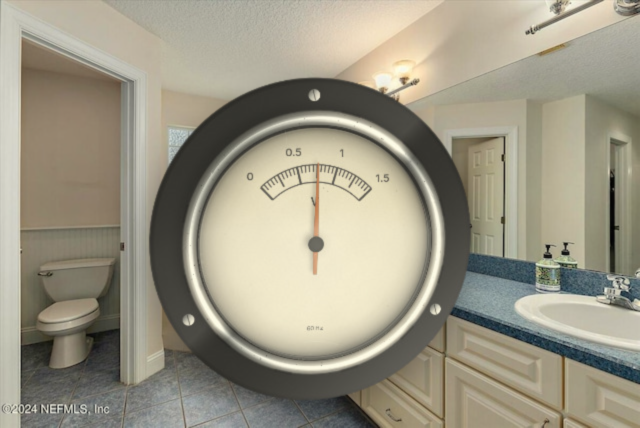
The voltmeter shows 0.75; V
